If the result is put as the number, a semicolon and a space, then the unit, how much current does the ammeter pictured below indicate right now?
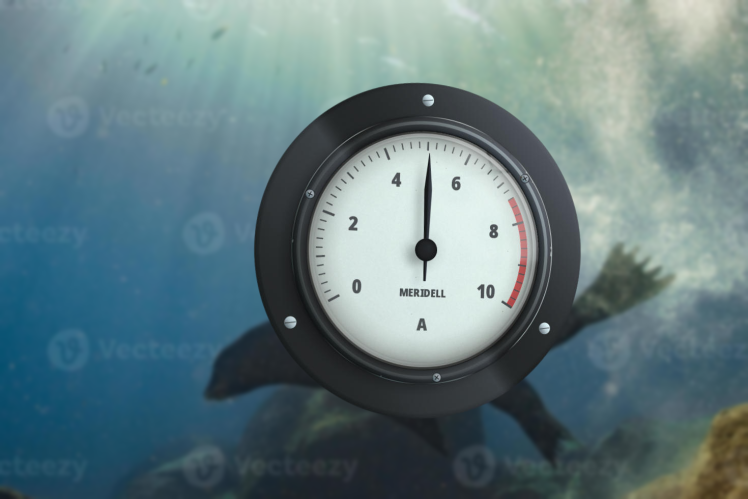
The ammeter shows 5; A
